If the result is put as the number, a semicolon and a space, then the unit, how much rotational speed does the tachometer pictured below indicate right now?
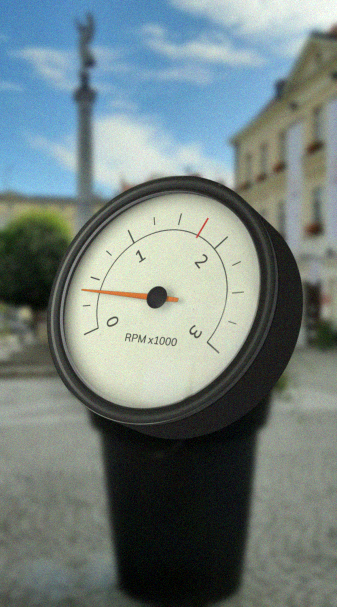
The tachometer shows 375; rpm
